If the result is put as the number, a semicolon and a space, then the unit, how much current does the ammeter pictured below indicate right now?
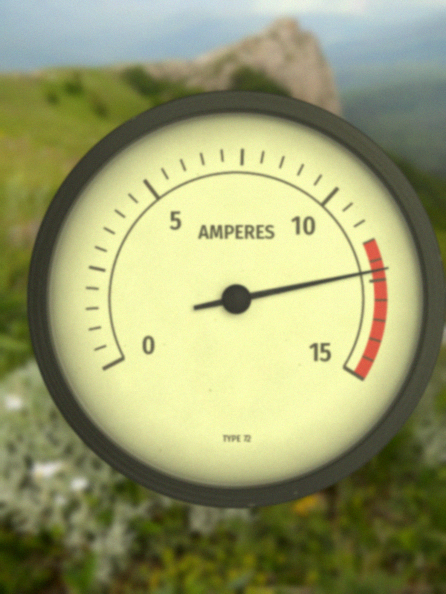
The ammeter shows 12.25; A
